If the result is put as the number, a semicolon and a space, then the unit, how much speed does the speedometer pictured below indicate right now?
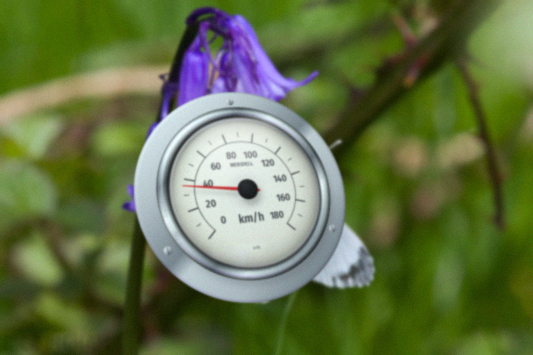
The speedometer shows 35; km/h
